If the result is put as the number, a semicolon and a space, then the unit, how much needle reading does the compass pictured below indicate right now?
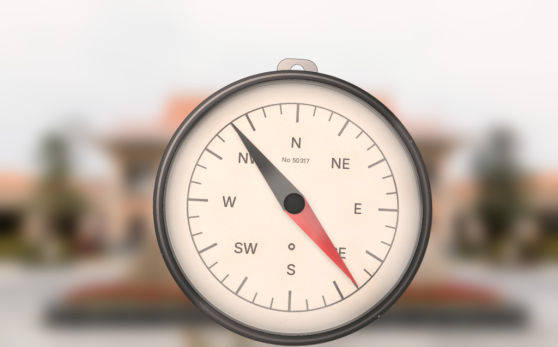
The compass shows 140; °
